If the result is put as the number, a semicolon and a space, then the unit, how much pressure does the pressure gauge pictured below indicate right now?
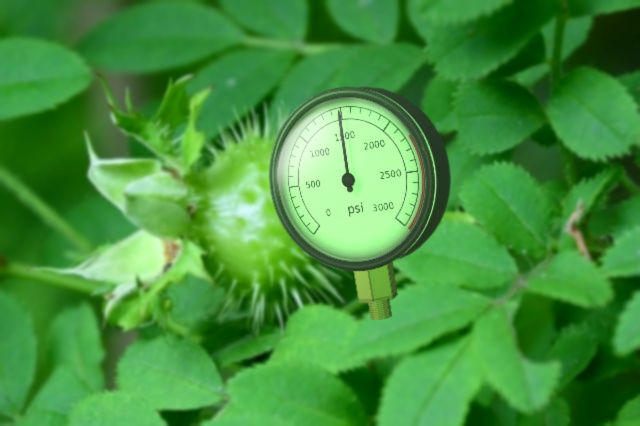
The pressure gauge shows 1500; psi
